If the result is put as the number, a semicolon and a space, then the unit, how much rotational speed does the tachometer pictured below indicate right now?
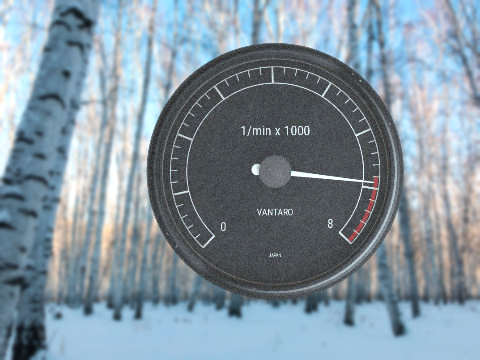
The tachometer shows 6900; rpm
